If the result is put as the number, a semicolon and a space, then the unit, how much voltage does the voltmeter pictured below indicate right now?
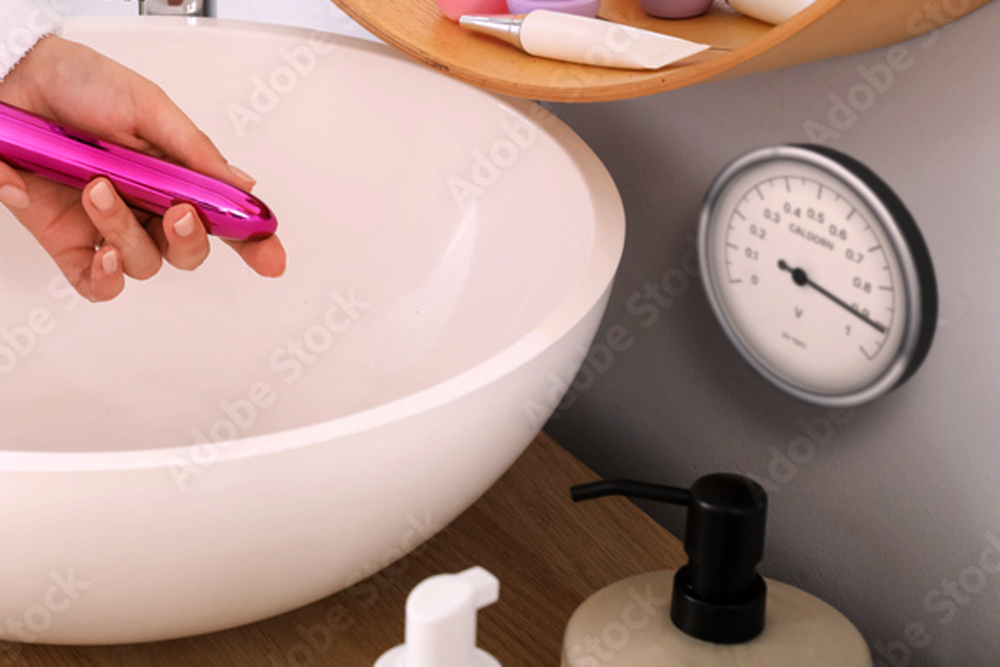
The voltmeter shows 0.9; V
